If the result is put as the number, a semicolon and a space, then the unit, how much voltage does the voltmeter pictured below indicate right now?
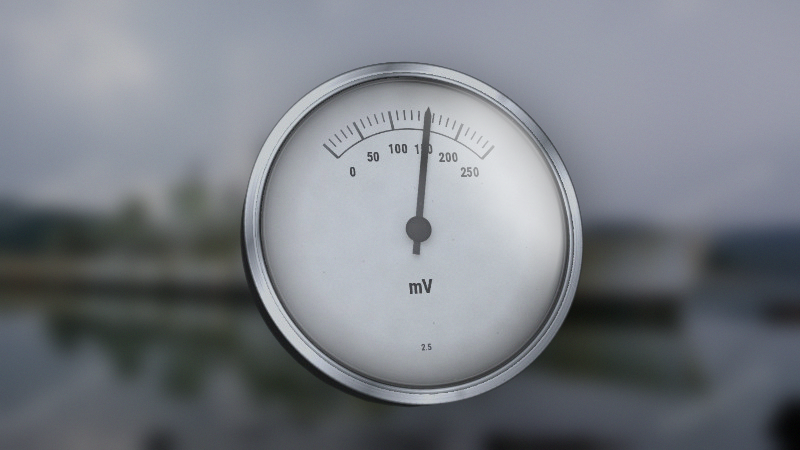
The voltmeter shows 150; mV
